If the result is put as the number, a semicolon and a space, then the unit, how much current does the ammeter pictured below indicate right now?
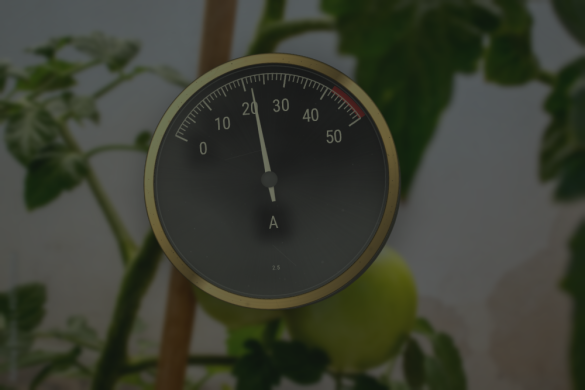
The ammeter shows 22; A
